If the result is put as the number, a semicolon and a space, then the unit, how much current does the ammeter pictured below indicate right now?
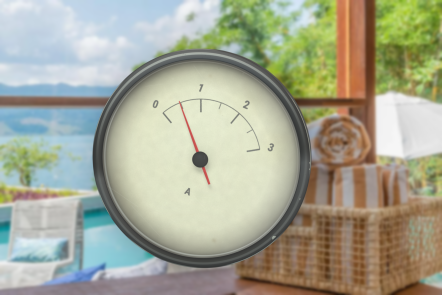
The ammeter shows 0.5; A
